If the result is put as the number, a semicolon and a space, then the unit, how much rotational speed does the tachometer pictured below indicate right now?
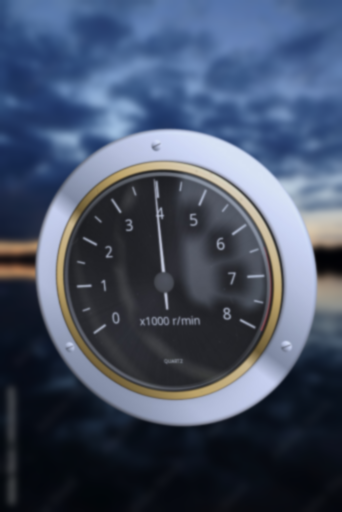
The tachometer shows 4000; rpm
